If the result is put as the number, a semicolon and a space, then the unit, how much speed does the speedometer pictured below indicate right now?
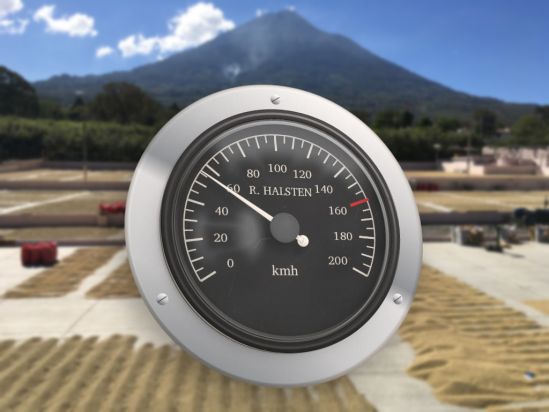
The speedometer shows 55; km/h
